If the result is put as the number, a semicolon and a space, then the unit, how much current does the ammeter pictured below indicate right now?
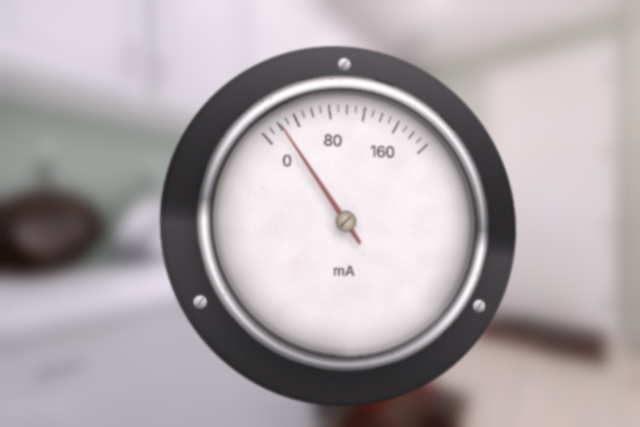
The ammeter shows 20; mA
